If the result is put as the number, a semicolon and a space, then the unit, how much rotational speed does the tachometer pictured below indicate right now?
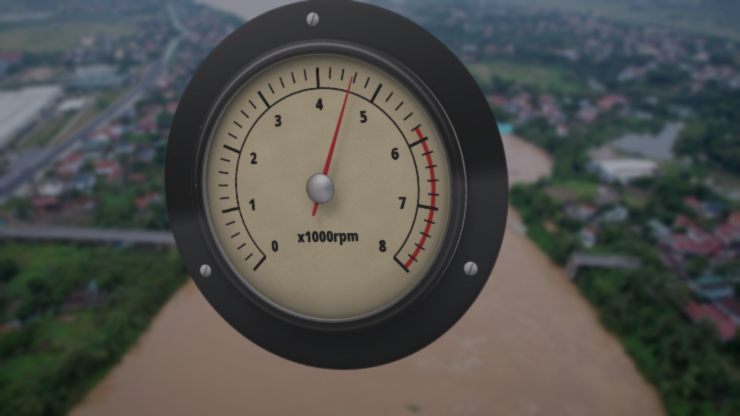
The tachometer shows 4600; rpm
